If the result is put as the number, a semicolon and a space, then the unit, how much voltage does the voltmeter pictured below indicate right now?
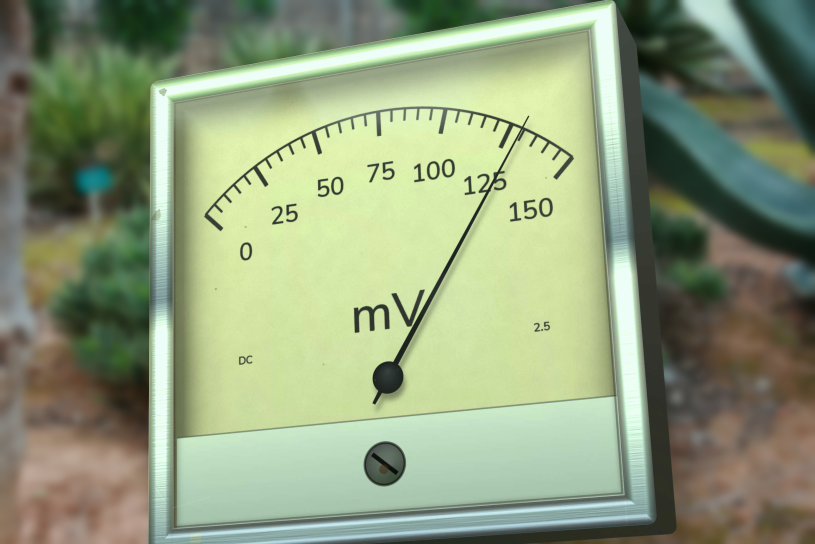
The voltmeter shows 130; mV
